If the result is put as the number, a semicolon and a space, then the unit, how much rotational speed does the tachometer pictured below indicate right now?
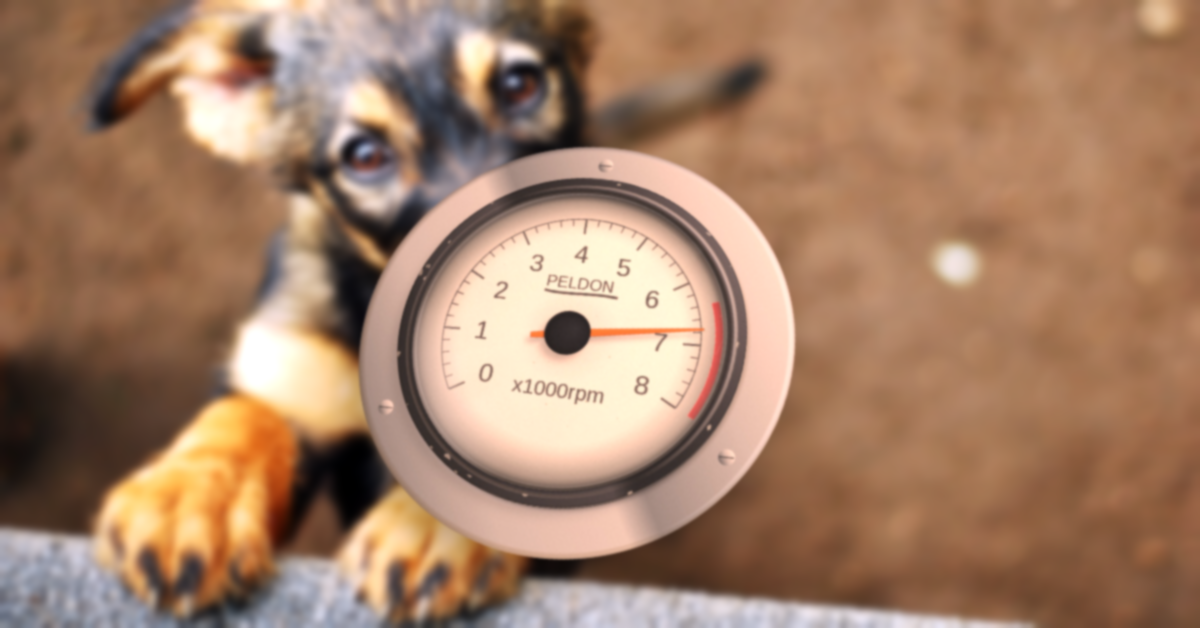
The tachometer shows 6800; rpm
